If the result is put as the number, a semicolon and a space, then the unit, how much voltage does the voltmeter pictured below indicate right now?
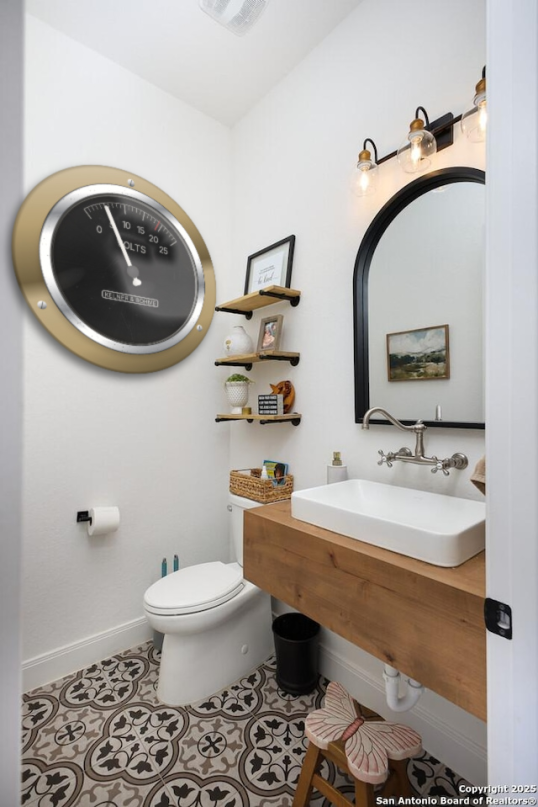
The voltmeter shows 5; V
